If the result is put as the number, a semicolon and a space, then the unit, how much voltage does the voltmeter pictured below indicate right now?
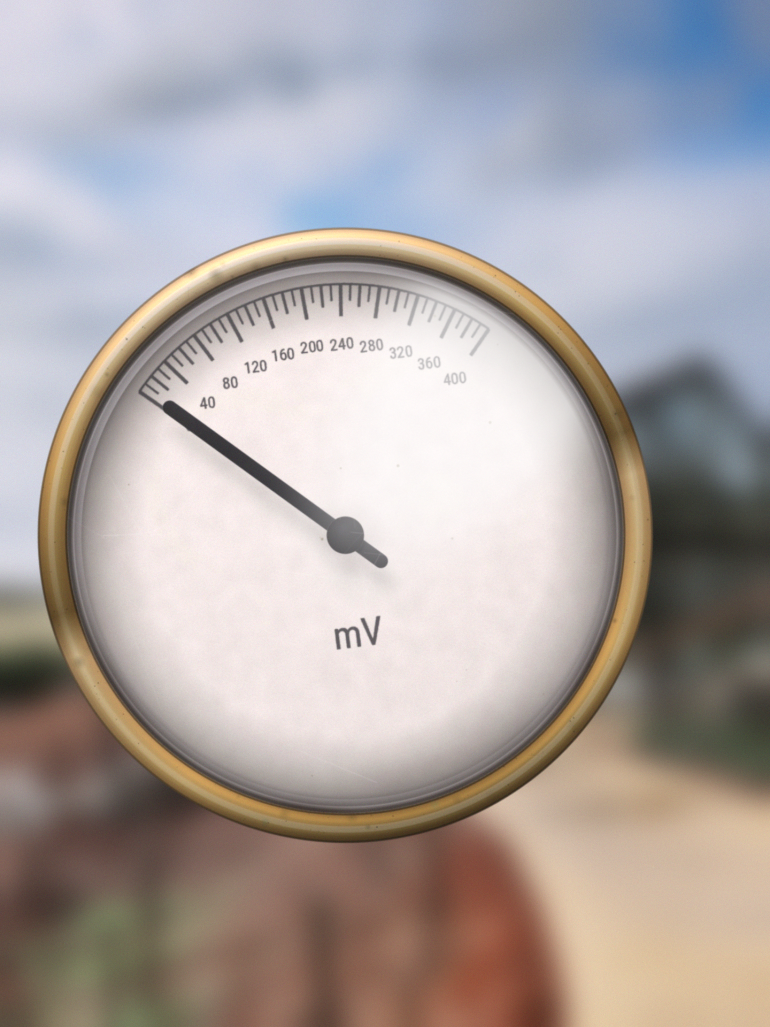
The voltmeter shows 5; mV
